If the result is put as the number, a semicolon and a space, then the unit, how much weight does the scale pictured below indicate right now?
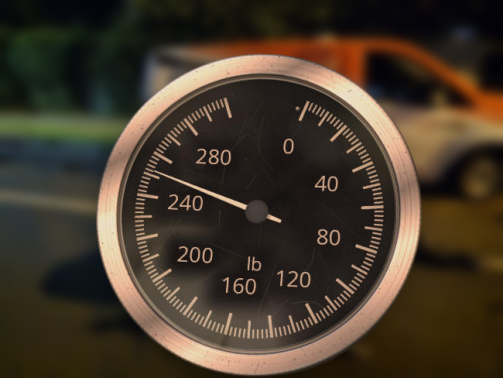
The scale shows 252; lb
